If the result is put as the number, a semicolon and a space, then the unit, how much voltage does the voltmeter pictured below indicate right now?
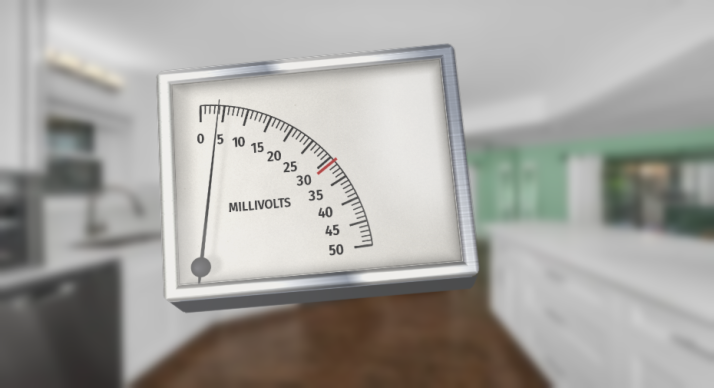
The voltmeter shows 4; mV
